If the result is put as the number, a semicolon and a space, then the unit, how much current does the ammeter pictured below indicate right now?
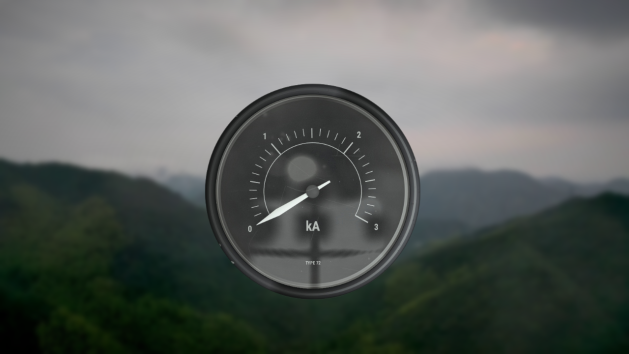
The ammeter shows 0; kA
